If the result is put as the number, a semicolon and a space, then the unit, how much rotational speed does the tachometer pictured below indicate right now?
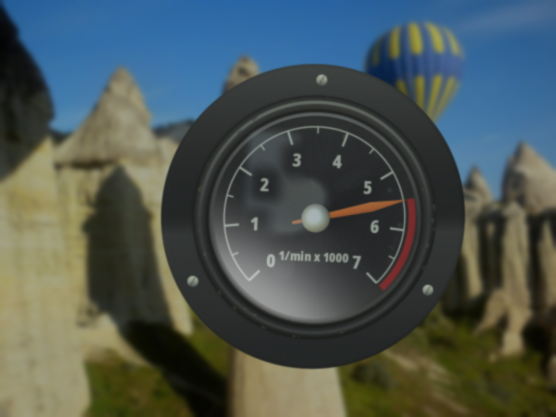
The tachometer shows 5500; rpm
